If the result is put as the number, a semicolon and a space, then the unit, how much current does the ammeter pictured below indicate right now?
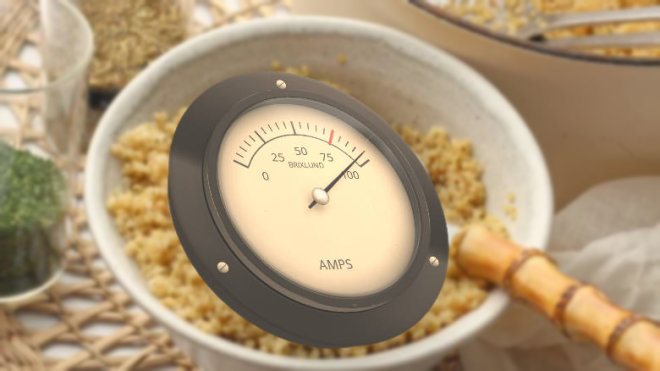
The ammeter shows 95; A
